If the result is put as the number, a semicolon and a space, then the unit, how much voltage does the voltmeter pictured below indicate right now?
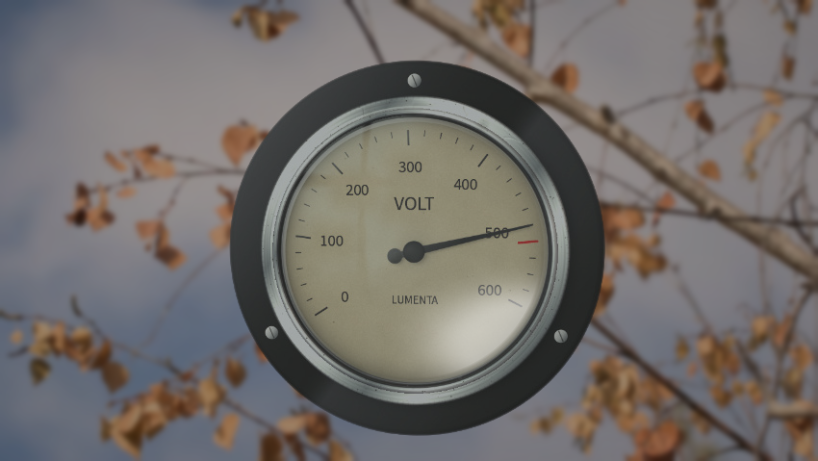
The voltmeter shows 500; V
